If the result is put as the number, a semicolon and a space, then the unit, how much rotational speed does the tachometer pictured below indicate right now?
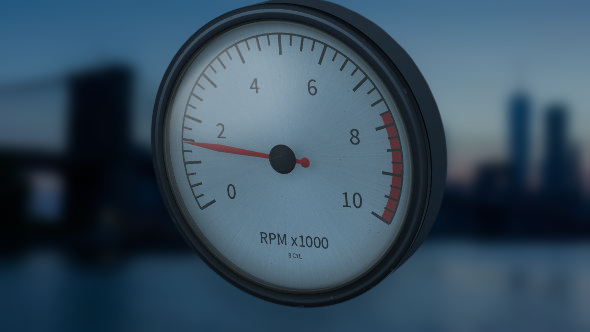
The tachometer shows 1500; rpm
